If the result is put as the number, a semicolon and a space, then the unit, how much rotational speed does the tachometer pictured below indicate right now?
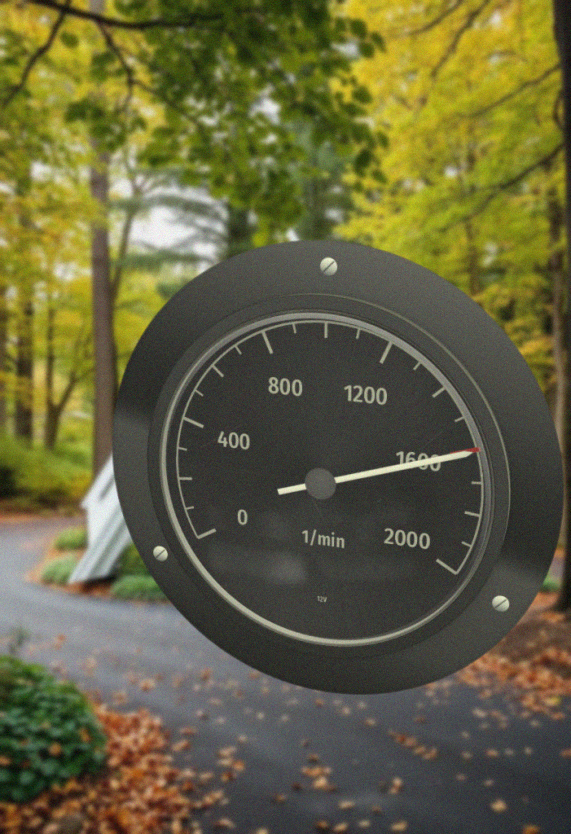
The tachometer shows 1600; rpm
